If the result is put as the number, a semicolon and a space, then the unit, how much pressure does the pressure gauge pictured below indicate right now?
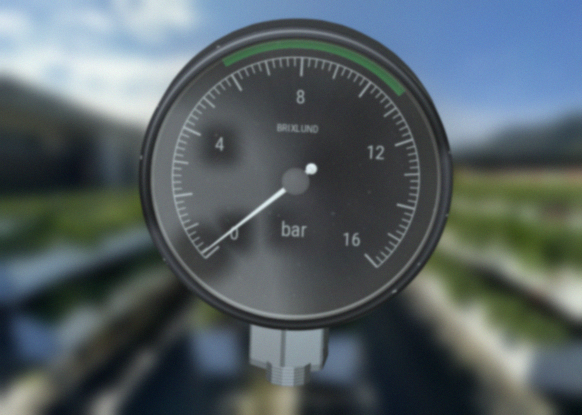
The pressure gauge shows 0.2; bar
